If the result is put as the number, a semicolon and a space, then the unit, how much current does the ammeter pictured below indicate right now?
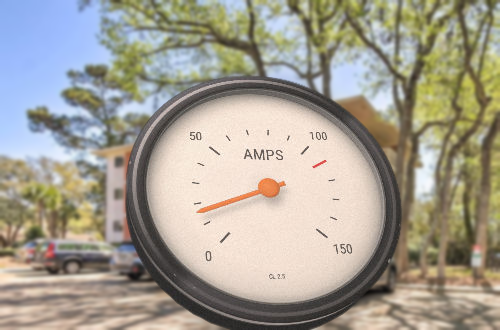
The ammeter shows 15; A
